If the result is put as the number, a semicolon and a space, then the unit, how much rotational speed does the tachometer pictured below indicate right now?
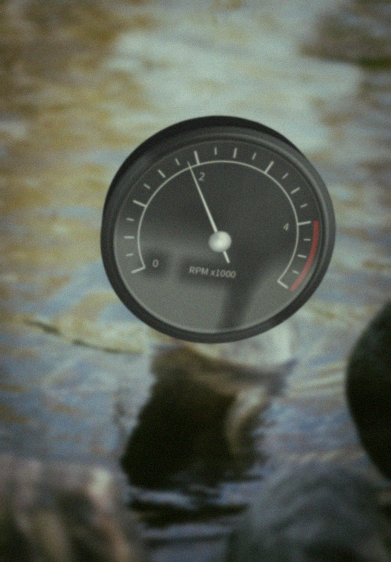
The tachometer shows 1875; rpm
